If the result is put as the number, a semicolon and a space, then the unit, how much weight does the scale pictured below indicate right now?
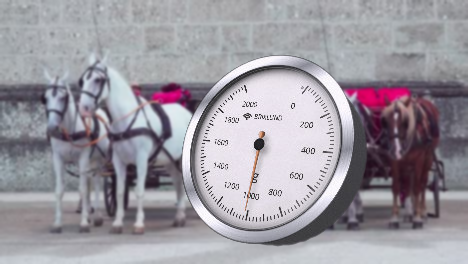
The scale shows 1000; g
